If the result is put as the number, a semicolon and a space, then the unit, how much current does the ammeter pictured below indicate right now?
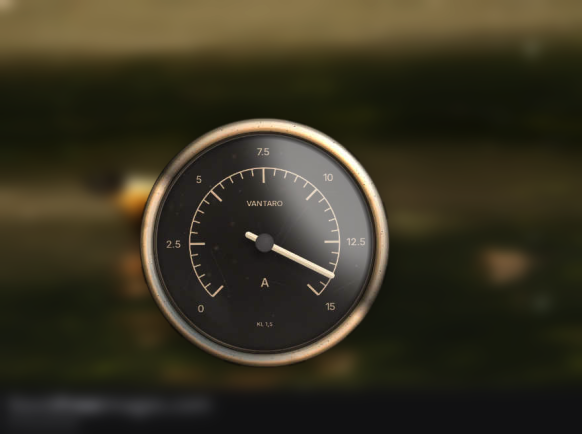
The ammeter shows 14; A
